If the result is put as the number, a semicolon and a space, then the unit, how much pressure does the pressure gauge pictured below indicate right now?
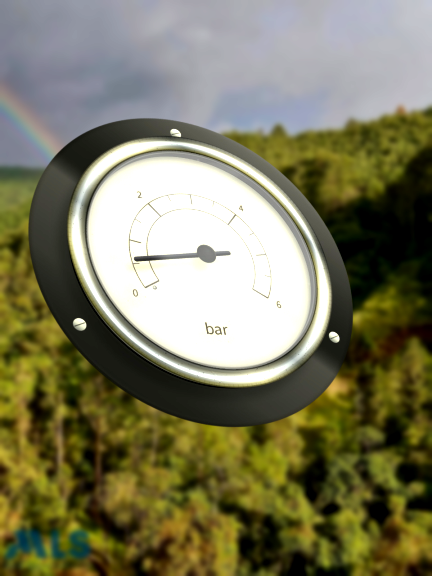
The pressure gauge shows 0.5; bar
